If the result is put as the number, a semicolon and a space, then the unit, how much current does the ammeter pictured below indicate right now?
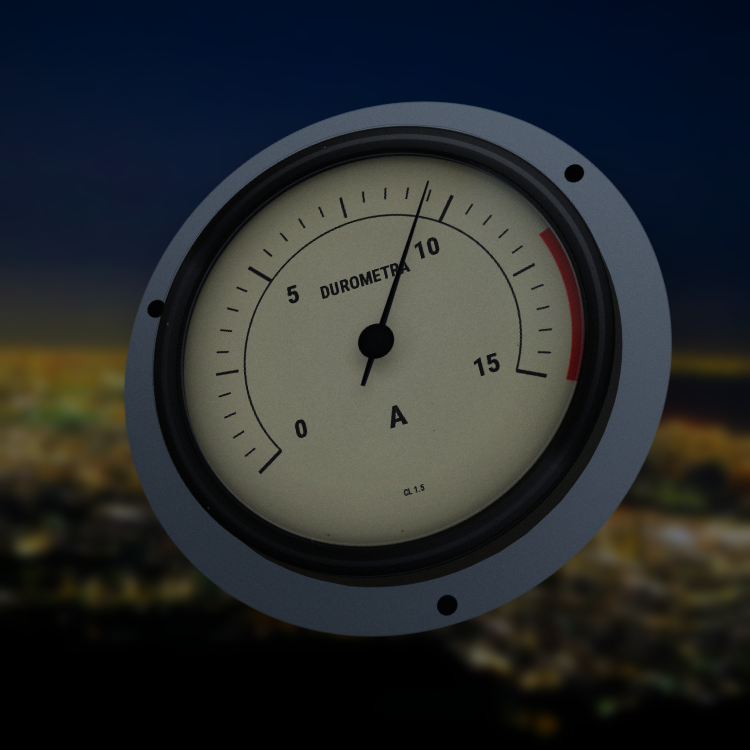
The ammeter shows 9.5; A
